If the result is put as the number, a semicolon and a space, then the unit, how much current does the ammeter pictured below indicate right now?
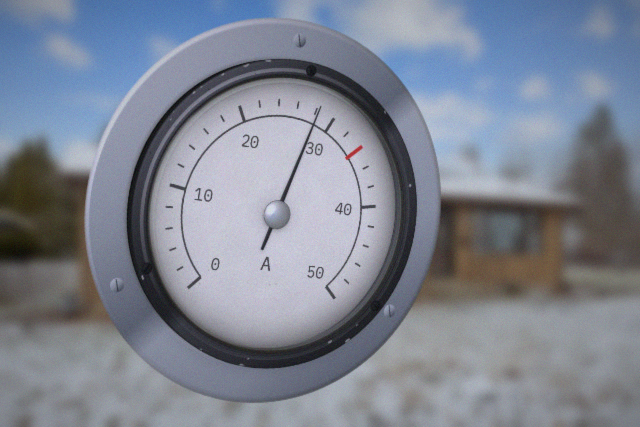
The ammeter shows 28; A
